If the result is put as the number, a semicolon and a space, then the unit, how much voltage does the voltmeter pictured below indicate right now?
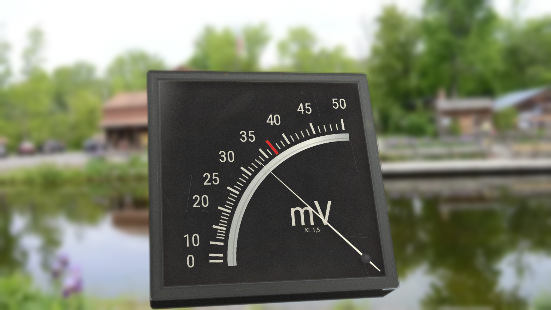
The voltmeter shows 33; mV
